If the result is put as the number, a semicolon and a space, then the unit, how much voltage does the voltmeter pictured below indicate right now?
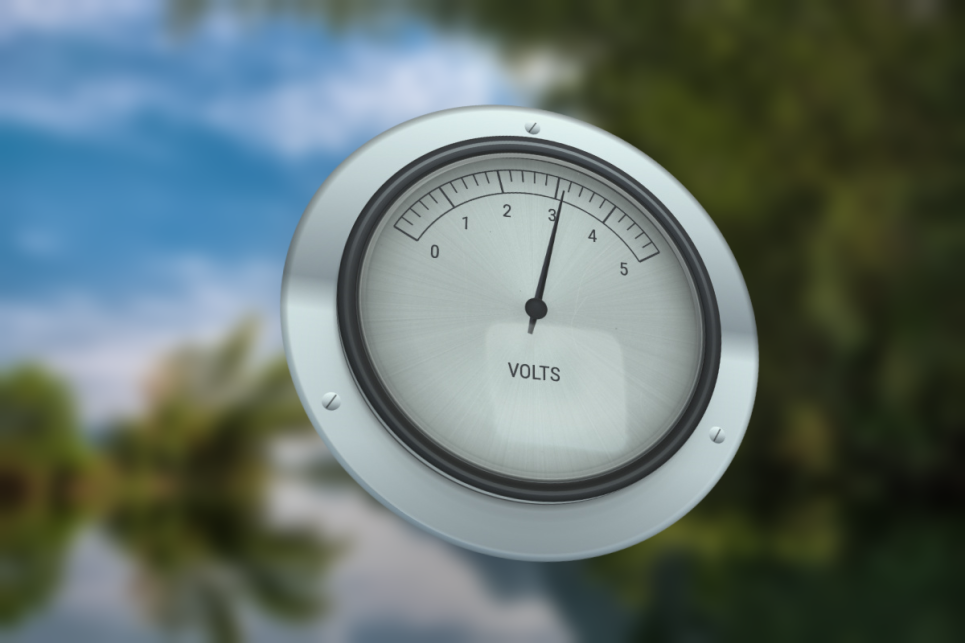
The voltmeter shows 3.1; V
